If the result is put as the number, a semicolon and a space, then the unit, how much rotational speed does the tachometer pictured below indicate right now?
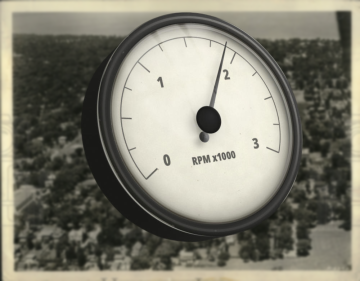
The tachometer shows 1875; rpm
